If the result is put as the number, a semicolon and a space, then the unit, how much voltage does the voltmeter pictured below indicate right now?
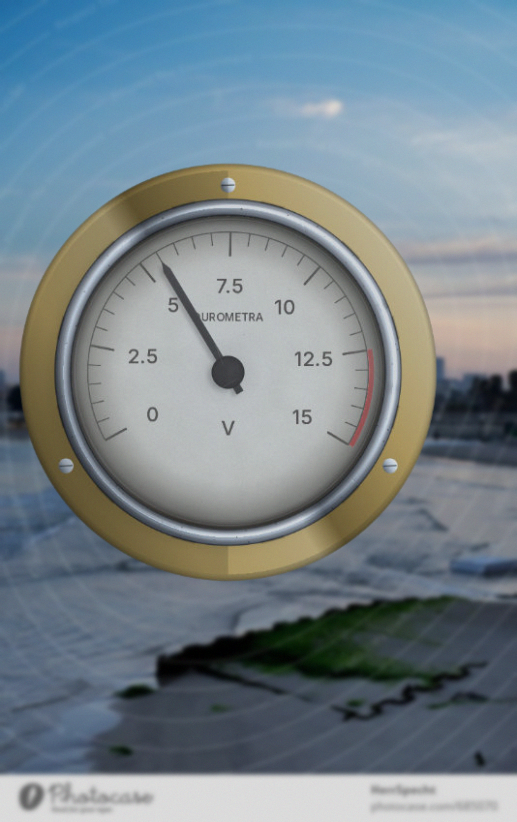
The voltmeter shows 5.5; V
